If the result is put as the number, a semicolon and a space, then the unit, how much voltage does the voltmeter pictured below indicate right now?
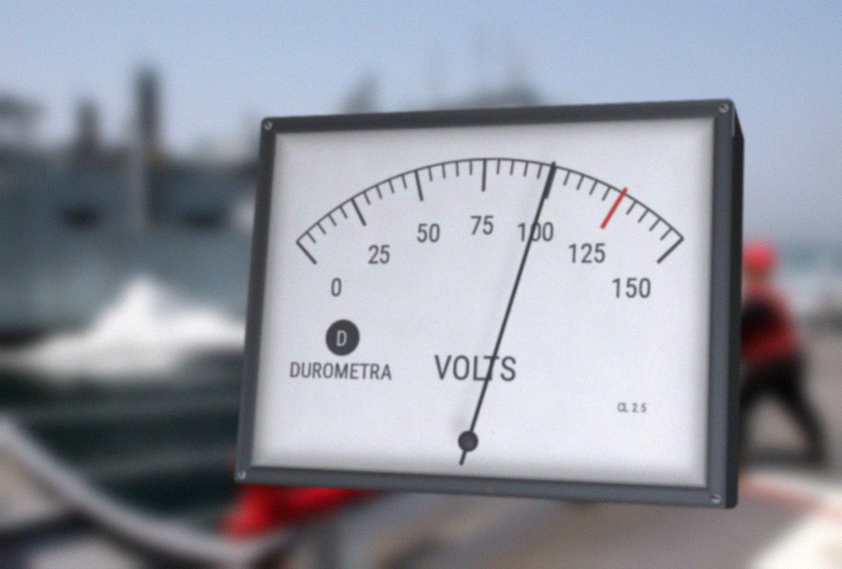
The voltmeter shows 100; V
